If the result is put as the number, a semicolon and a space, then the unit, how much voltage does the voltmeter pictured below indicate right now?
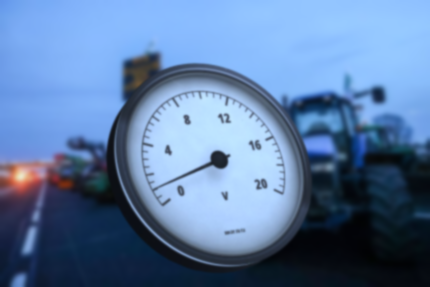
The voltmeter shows 1; V
